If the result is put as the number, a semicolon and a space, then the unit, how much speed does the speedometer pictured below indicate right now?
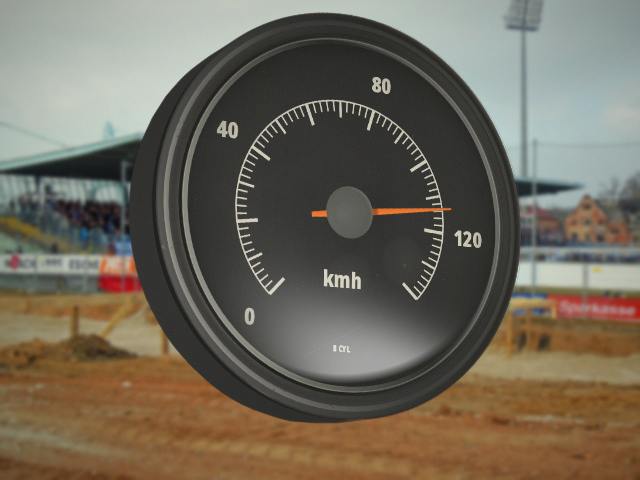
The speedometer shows 114; km/h
